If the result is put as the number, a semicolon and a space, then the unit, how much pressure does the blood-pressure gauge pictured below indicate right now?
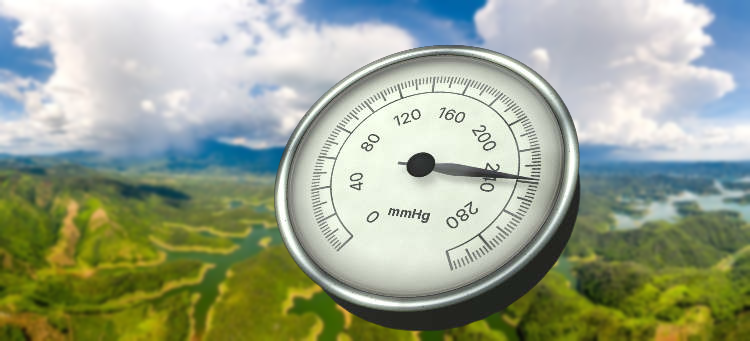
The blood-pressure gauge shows 240; mmHg
